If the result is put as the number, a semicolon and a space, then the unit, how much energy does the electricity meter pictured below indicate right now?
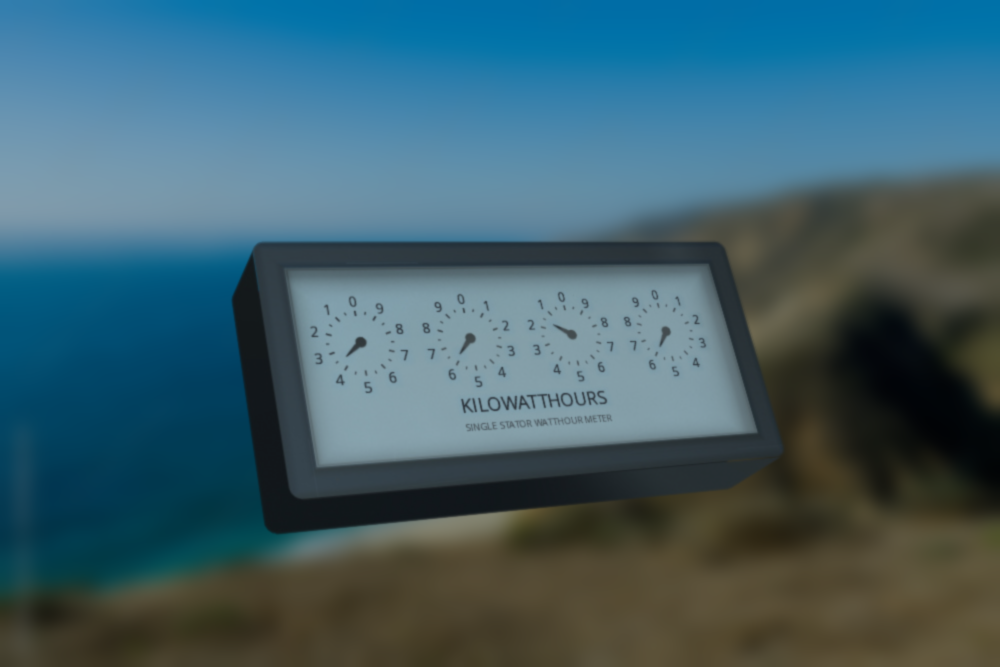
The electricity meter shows 3616; kWh
